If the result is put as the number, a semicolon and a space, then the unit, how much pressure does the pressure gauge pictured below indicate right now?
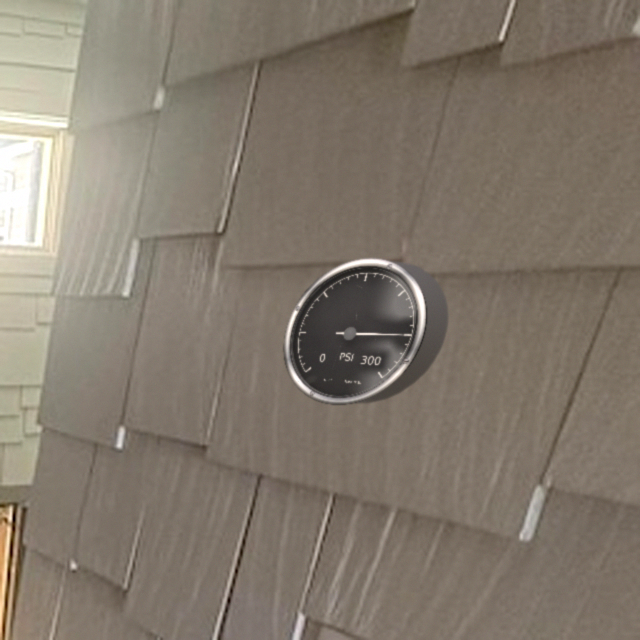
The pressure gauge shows 250; psi
